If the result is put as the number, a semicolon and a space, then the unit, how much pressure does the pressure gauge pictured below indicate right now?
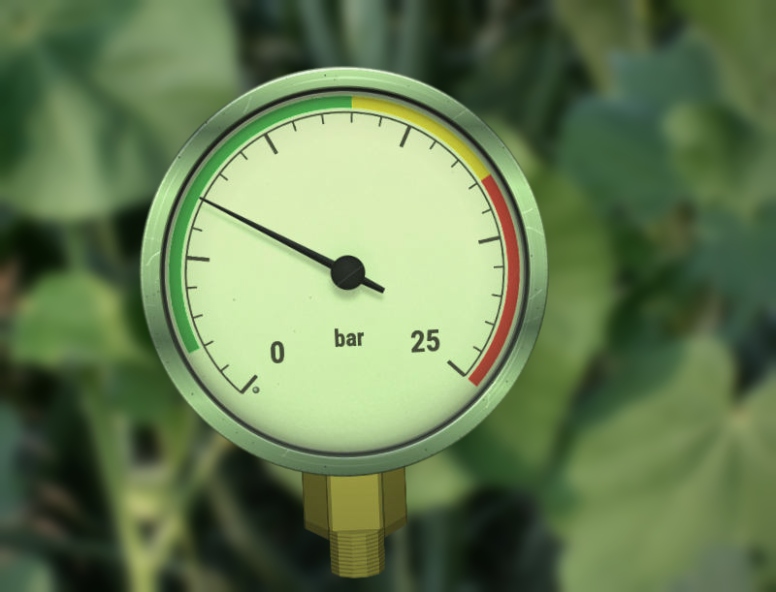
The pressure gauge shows 7; bar
